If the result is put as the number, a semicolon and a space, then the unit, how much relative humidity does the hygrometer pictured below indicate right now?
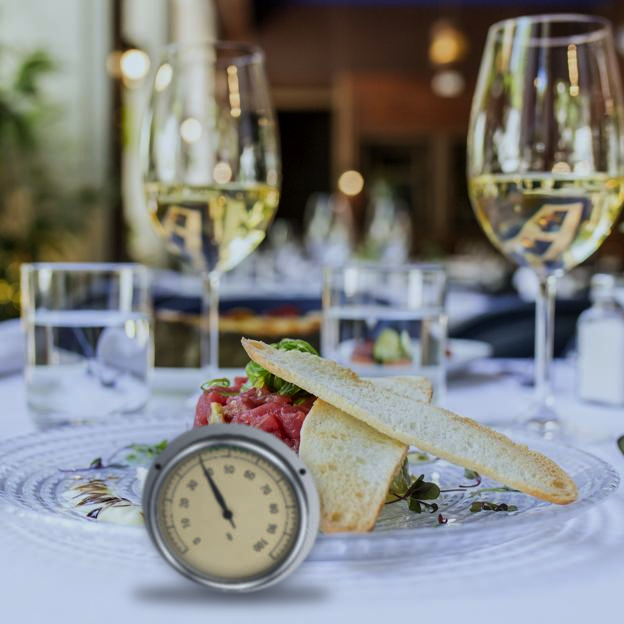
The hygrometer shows 40; %
